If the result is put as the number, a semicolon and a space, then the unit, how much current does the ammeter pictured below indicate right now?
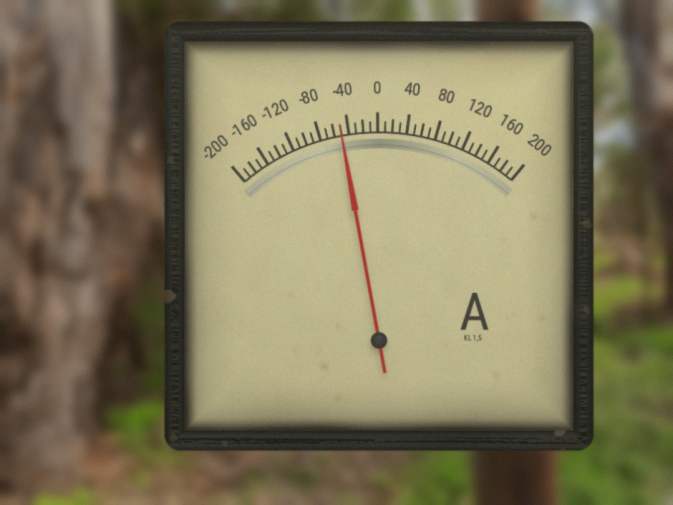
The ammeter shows -50; A
